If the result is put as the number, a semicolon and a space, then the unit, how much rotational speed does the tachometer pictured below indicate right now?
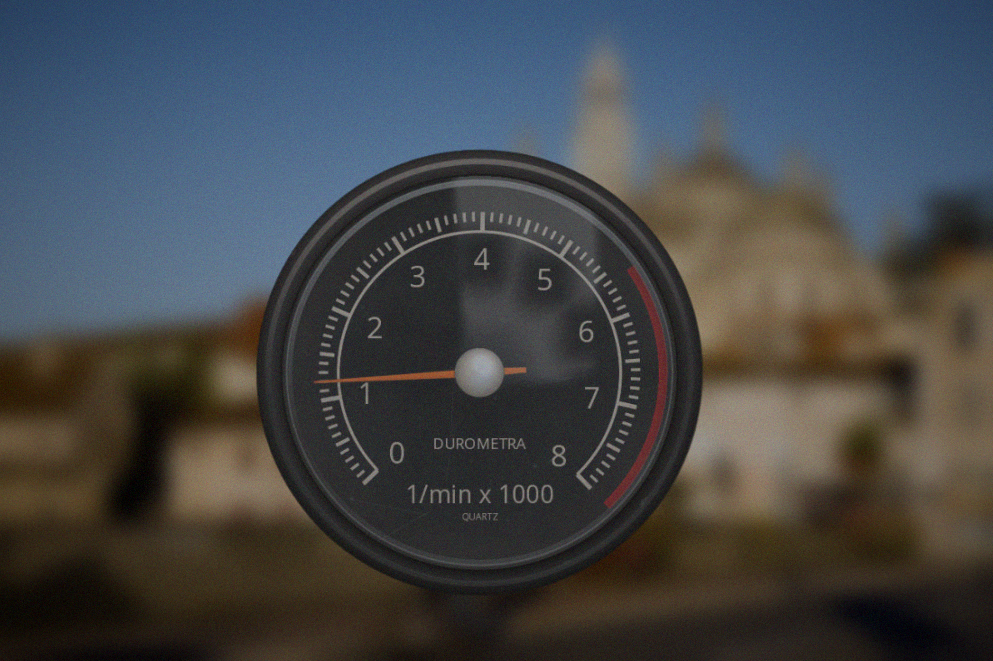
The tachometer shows 1200; rpm
